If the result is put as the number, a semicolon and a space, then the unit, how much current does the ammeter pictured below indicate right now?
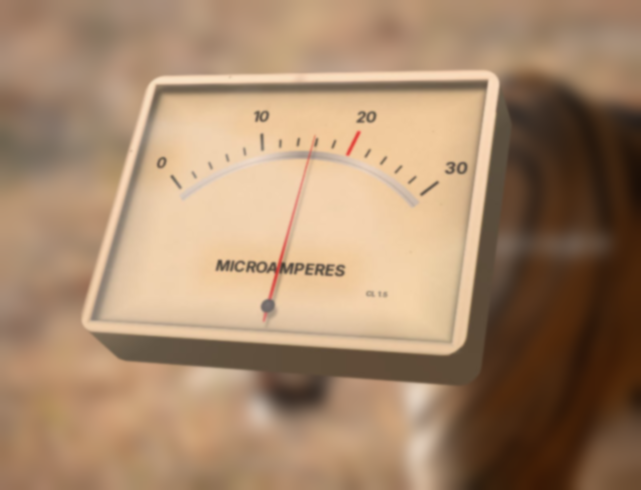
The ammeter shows 16; µA
